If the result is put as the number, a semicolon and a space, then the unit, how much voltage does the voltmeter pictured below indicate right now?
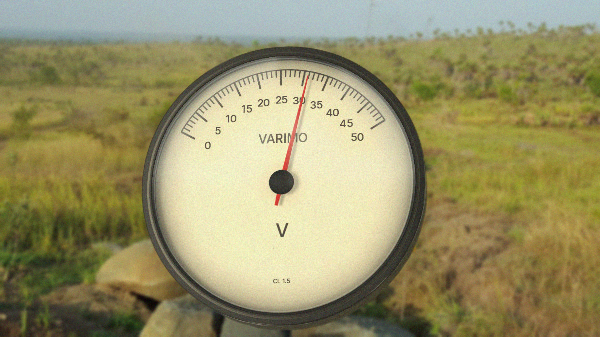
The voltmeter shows 31; V
